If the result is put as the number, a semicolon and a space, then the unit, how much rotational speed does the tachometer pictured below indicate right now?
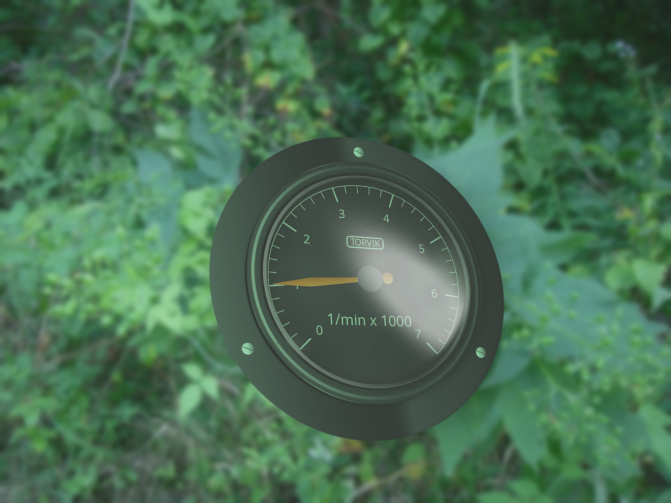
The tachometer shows 1000; rpm
